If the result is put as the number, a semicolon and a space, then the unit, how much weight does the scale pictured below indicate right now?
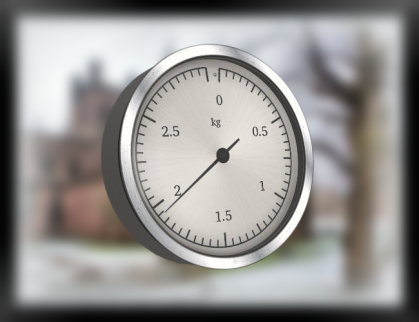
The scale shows 1.95; kg
